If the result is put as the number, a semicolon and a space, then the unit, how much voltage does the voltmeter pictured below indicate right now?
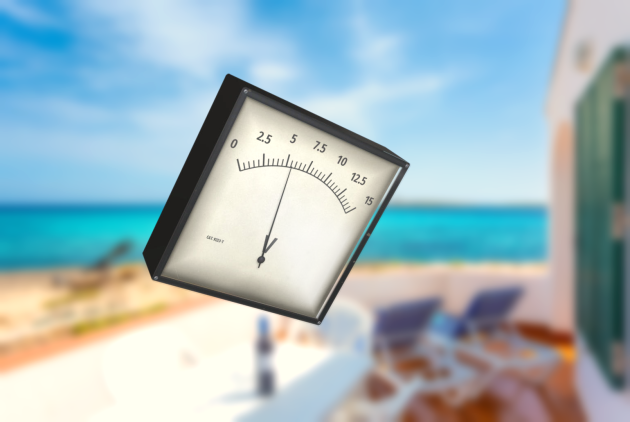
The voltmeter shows 5.5; V
